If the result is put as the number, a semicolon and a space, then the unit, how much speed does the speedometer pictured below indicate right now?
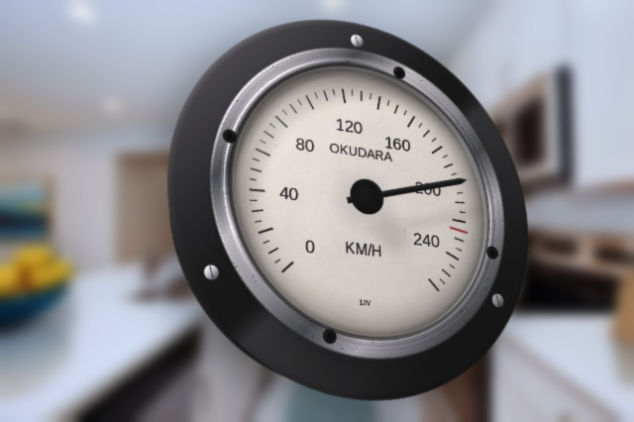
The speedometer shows 200; km/h
